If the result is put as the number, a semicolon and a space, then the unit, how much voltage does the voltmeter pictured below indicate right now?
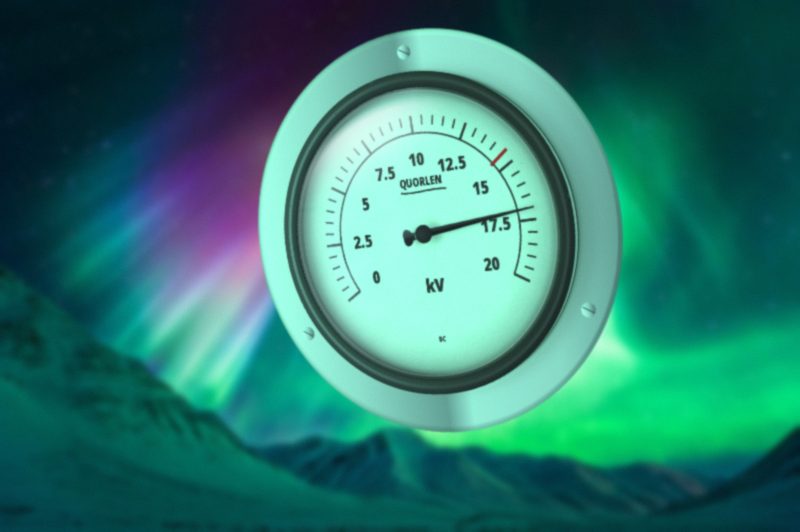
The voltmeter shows 17; kV
